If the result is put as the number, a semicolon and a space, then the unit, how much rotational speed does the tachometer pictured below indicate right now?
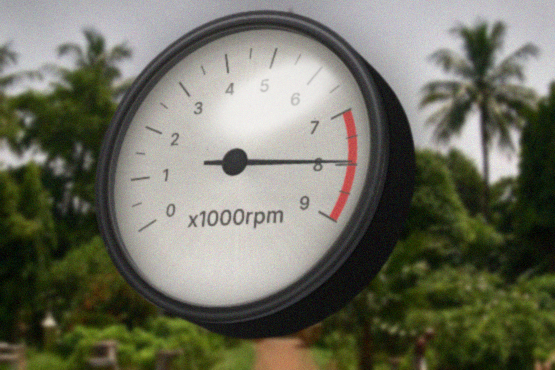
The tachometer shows 8000; rpm
